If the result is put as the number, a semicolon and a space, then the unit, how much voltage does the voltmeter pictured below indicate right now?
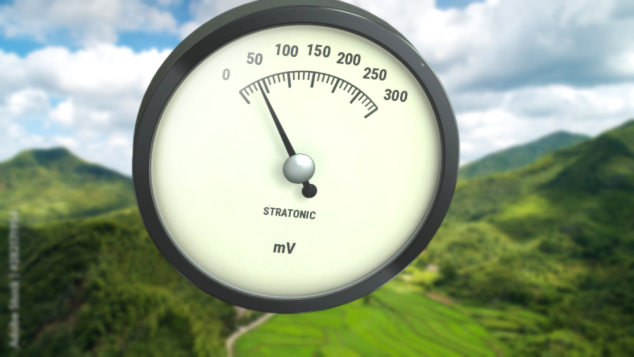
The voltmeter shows 40; mV
